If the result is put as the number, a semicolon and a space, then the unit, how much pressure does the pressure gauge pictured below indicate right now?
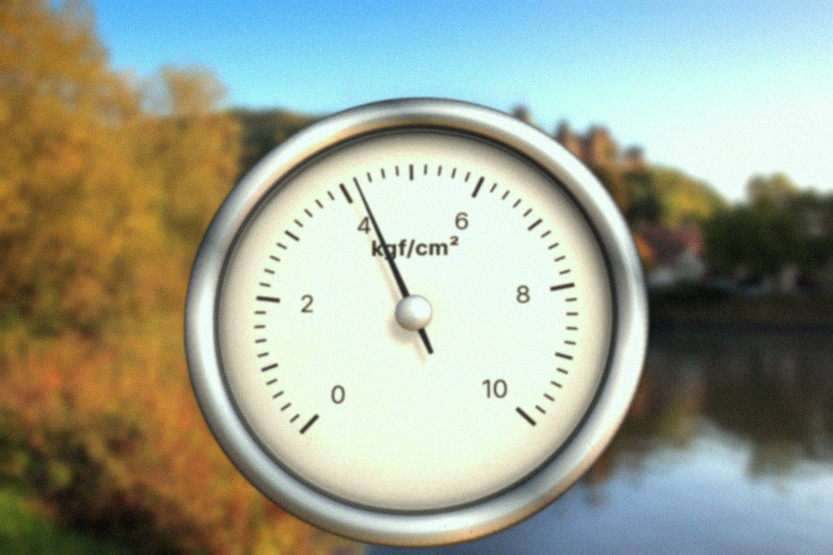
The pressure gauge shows 4.2; kg/cm²
